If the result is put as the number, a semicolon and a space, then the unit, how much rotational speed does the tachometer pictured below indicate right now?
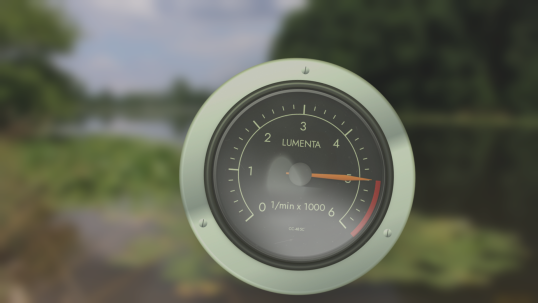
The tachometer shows 5000; rpm
